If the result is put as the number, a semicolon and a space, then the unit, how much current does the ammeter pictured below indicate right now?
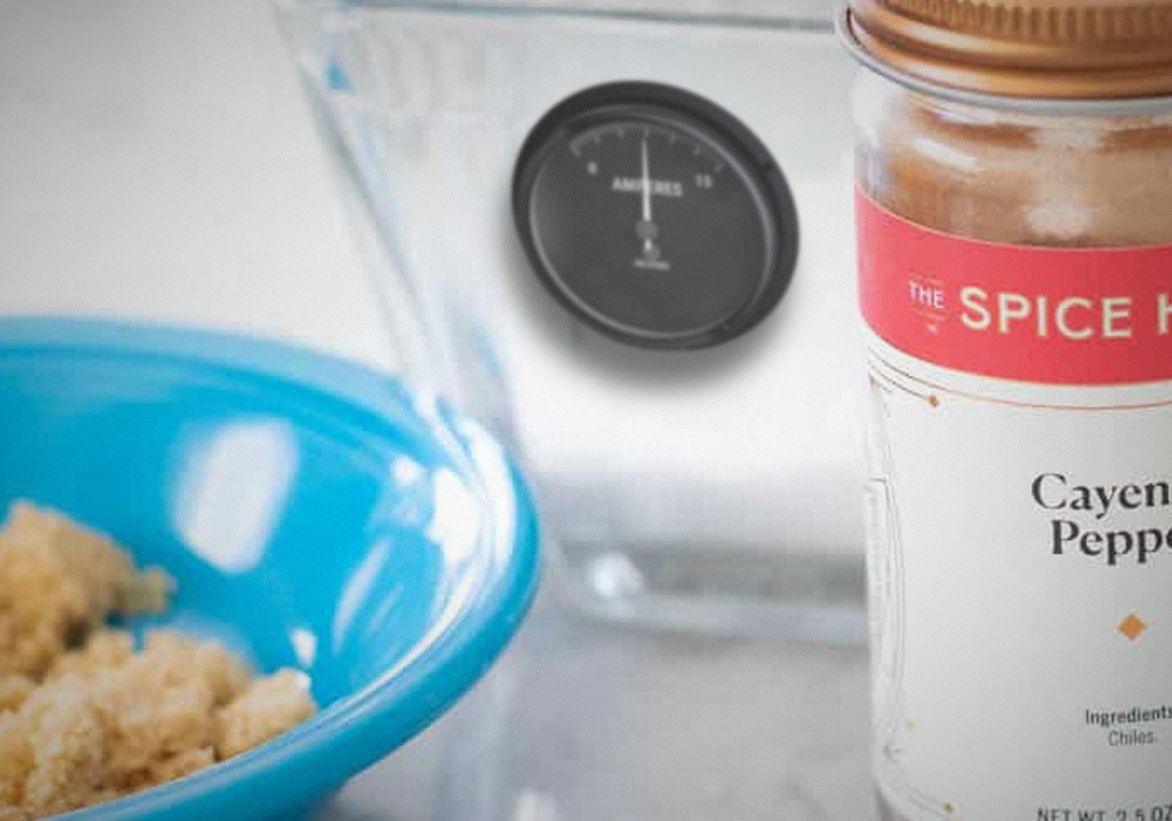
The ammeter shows 7.5; A
